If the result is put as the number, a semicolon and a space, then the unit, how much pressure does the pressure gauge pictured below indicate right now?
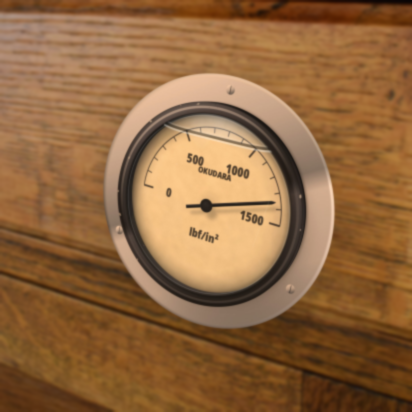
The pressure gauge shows 1350; psi
